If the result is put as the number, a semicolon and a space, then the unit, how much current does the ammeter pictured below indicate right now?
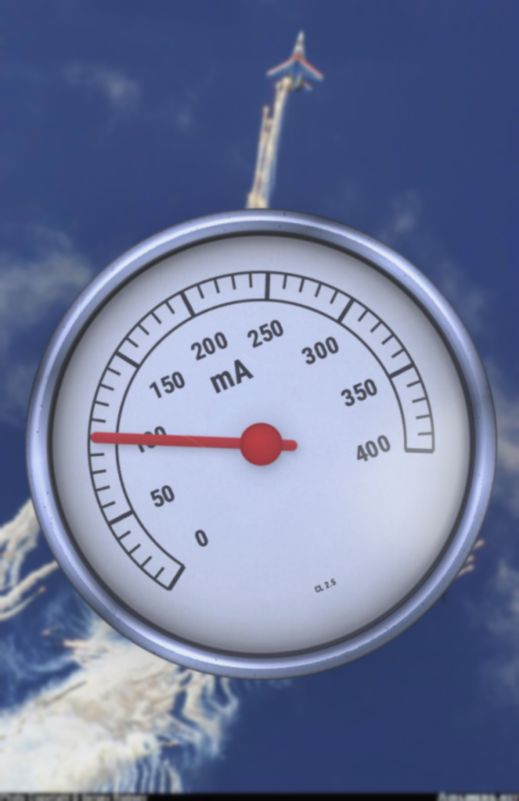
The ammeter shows 100; mA
